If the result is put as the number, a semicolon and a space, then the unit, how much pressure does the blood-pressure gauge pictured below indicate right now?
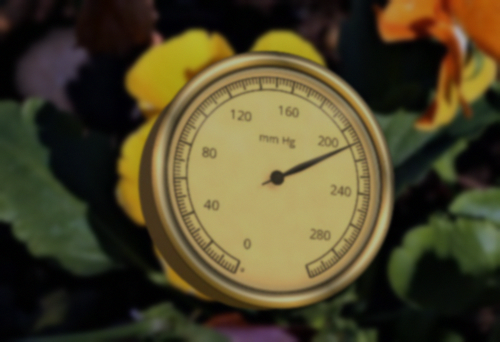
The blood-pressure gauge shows 210; mmHg
